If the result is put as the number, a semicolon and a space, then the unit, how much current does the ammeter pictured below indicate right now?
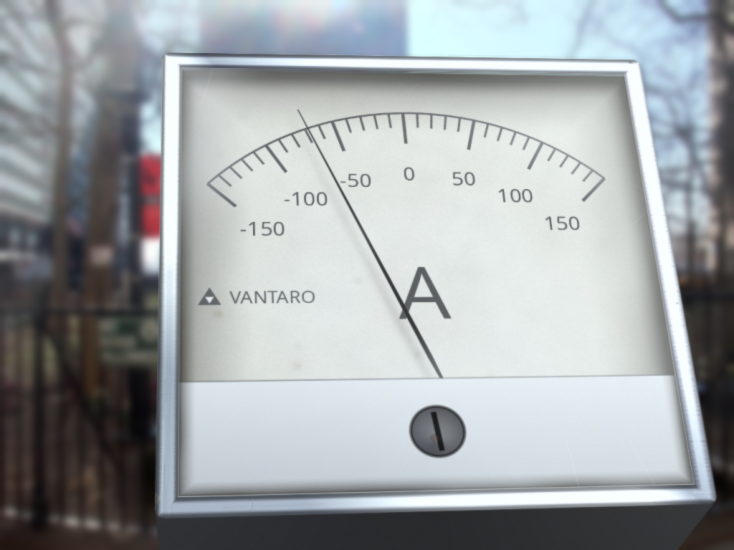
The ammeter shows -70; A
